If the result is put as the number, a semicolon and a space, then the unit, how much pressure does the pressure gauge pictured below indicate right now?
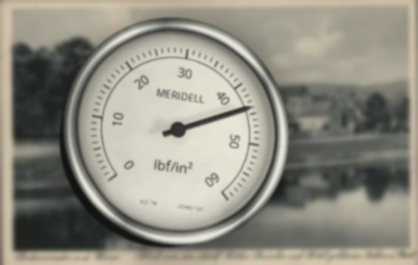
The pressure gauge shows 44; psi
